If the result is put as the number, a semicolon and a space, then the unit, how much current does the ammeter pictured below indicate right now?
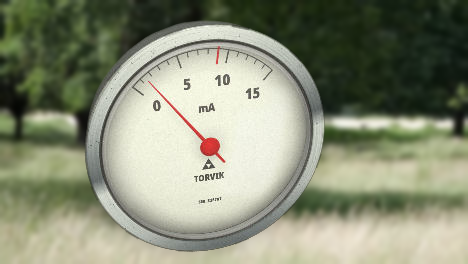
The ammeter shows 1.5; mA
